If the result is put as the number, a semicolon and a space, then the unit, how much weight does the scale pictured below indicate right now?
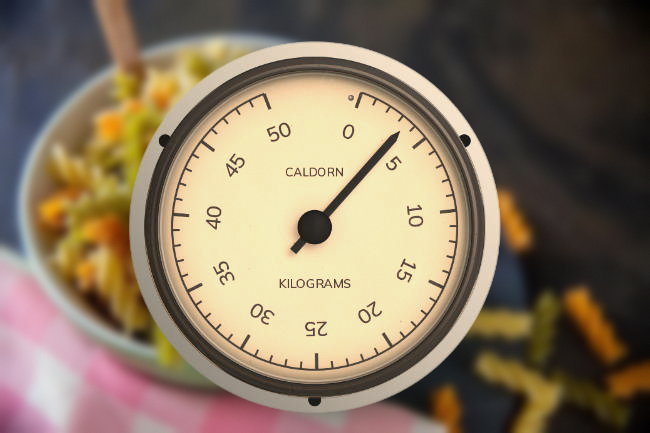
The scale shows 3.5; kg
